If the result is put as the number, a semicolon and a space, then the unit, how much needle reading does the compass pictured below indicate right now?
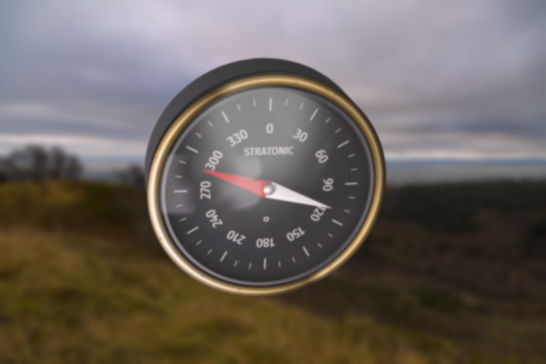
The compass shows 290; °
